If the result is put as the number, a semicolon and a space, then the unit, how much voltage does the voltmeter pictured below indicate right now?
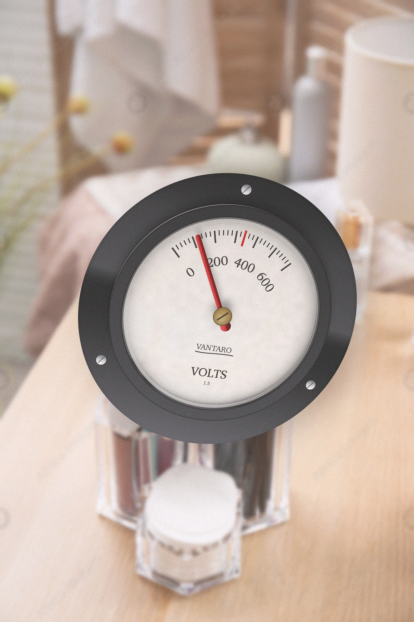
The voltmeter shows 120; V
